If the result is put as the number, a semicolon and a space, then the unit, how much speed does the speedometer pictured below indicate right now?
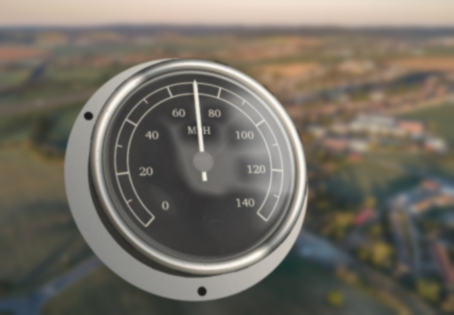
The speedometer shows 70; mph
